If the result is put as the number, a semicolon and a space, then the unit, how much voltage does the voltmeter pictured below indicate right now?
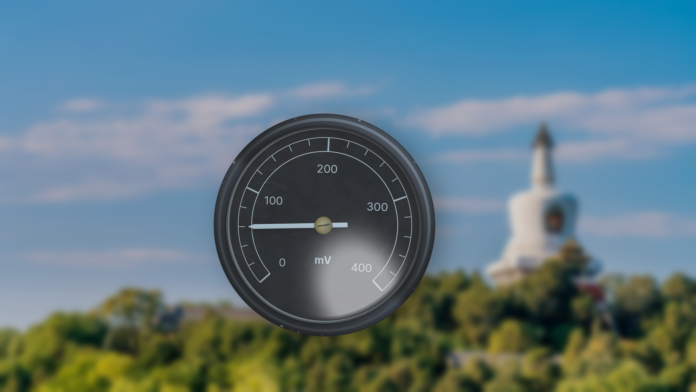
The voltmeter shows 60; mV
